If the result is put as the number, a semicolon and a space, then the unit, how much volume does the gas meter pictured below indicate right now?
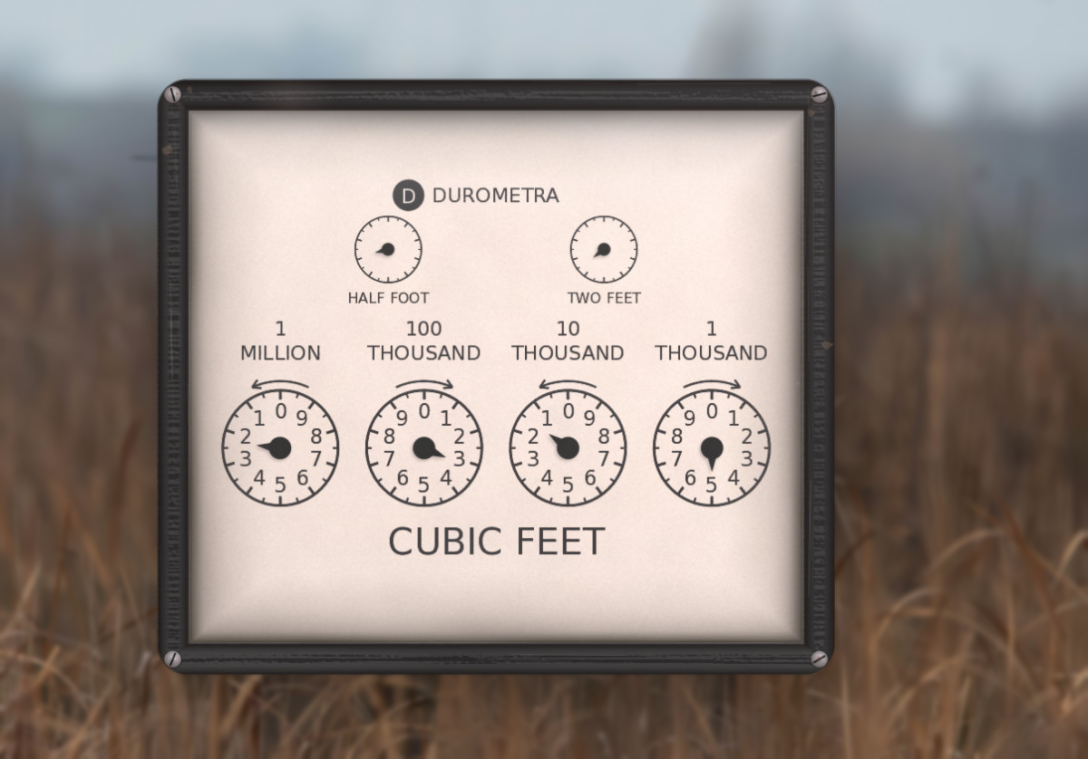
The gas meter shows 231500; ft³
